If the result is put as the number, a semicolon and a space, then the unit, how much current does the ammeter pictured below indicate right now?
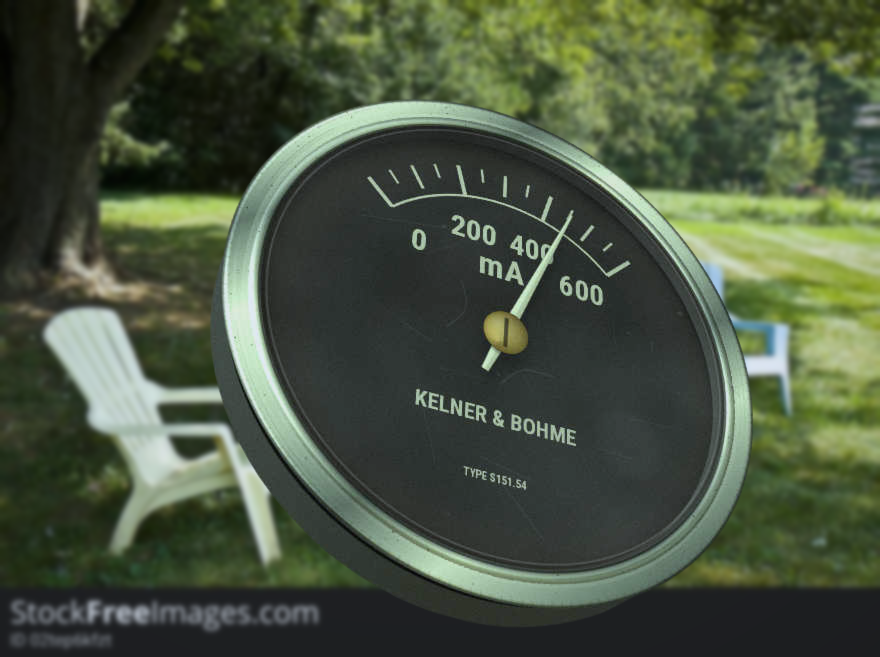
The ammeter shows 450; mA
